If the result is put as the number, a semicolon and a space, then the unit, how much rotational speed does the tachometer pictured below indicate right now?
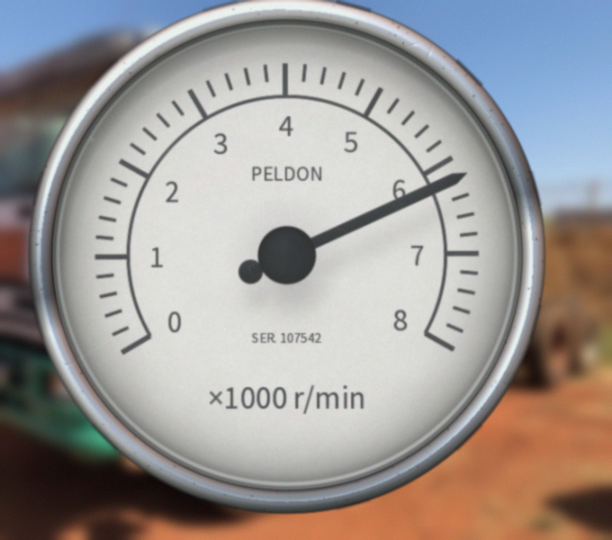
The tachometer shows 6200; rpm
